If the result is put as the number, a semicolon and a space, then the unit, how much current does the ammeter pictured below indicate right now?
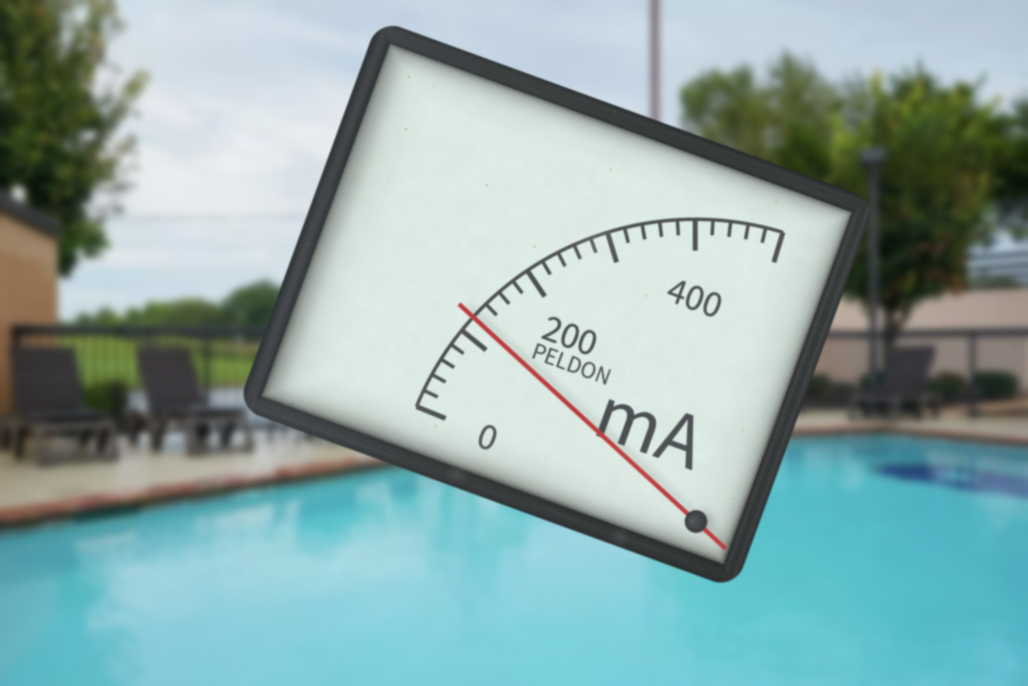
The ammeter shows 120; mA
